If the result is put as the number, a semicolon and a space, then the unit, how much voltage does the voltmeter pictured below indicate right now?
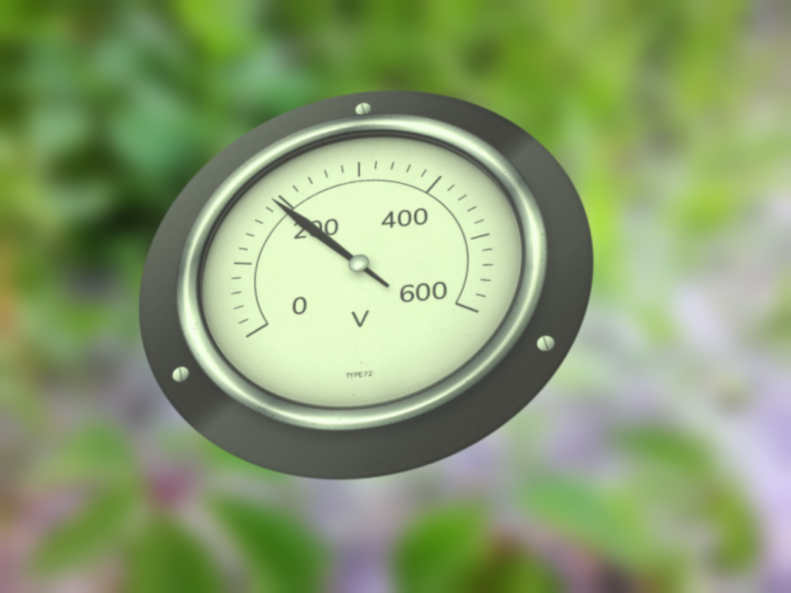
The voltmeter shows 190; V
